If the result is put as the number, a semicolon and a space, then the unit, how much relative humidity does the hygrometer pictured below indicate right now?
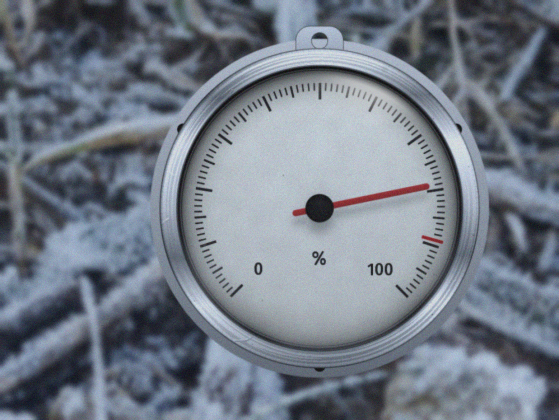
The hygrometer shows 79; %
